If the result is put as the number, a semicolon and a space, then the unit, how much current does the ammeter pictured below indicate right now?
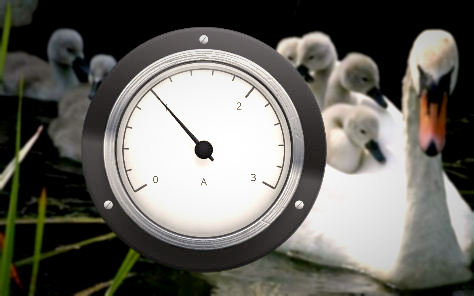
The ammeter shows 1; A
